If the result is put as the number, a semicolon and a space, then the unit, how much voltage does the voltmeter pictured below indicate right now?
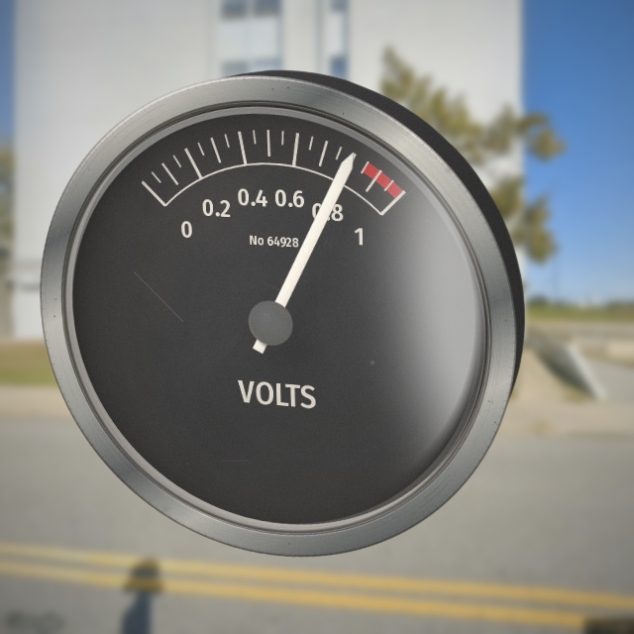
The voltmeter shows 0.8; V
